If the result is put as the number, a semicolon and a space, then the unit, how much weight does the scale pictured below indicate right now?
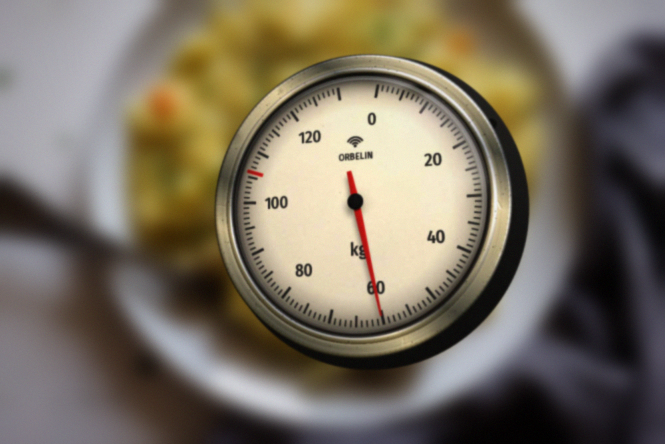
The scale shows 60; kg
